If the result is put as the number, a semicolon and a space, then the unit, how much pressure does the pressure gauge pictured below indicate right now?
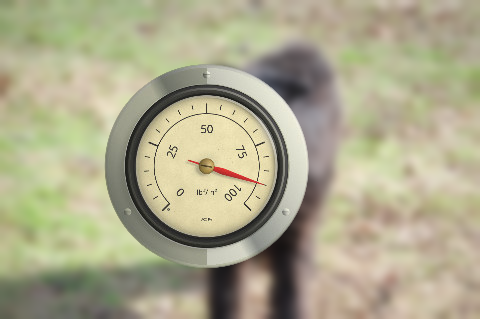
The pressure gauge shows 90; psi
